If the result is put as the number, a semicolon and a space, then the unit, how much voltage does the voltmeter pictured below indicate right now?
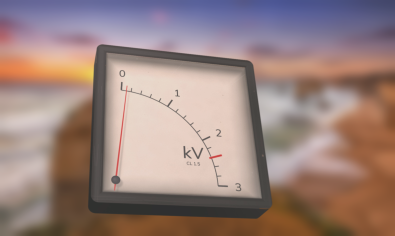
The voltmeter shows 0.1; kV
